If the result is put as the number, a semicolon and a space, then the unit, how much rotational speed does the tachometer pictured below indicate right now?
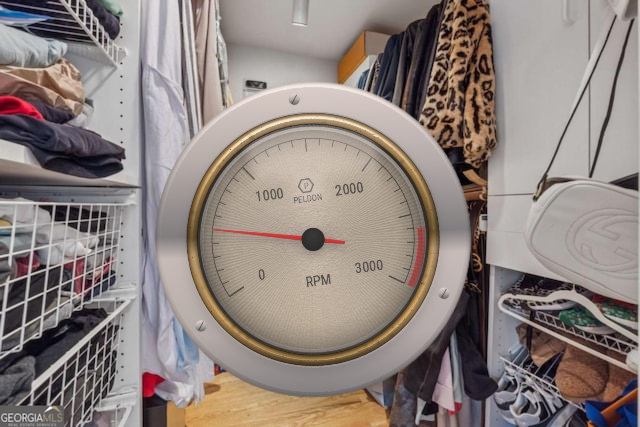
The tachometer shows 500; rpm
